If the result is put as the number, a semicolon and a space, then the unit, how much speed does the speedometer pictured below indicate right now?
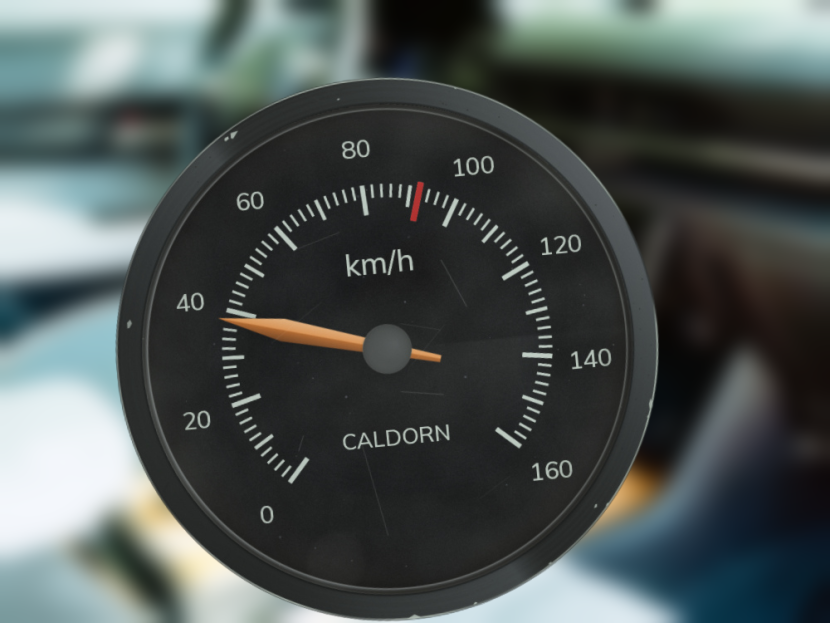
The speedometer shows 38; km/h
